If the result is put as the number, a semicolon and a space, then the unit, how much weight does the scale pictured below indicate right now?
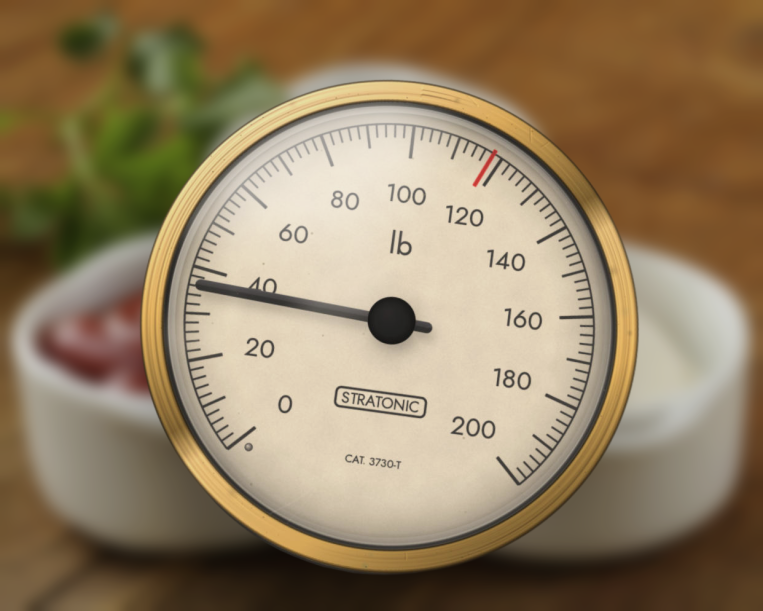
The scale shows 36; lb
